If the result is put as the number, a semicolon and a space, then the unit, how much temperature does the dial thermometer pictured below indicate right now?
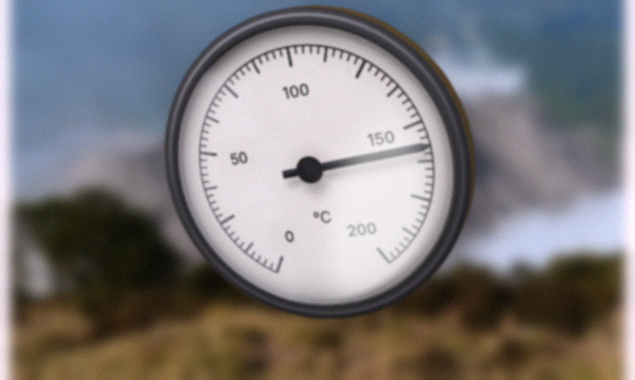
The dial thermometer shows 157.5; °C
